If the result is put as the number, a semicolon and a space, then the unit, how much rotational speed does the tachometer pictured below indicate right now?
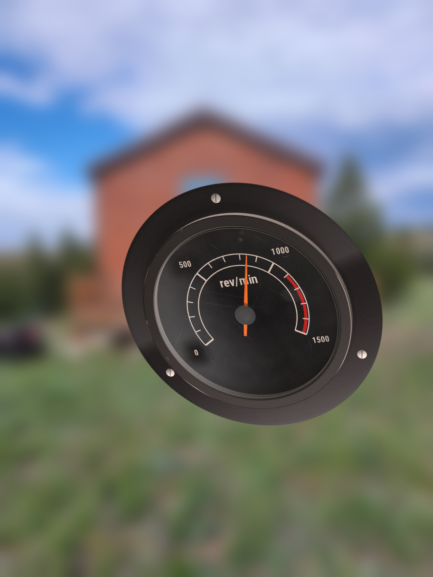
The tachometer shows 850; rpm
